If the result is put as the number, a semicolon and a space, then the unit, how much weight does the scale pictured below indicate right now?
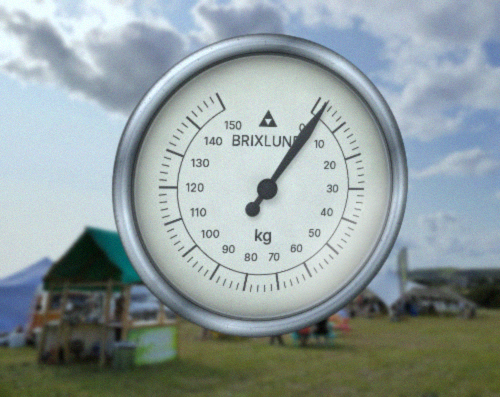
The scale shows 2; kg
